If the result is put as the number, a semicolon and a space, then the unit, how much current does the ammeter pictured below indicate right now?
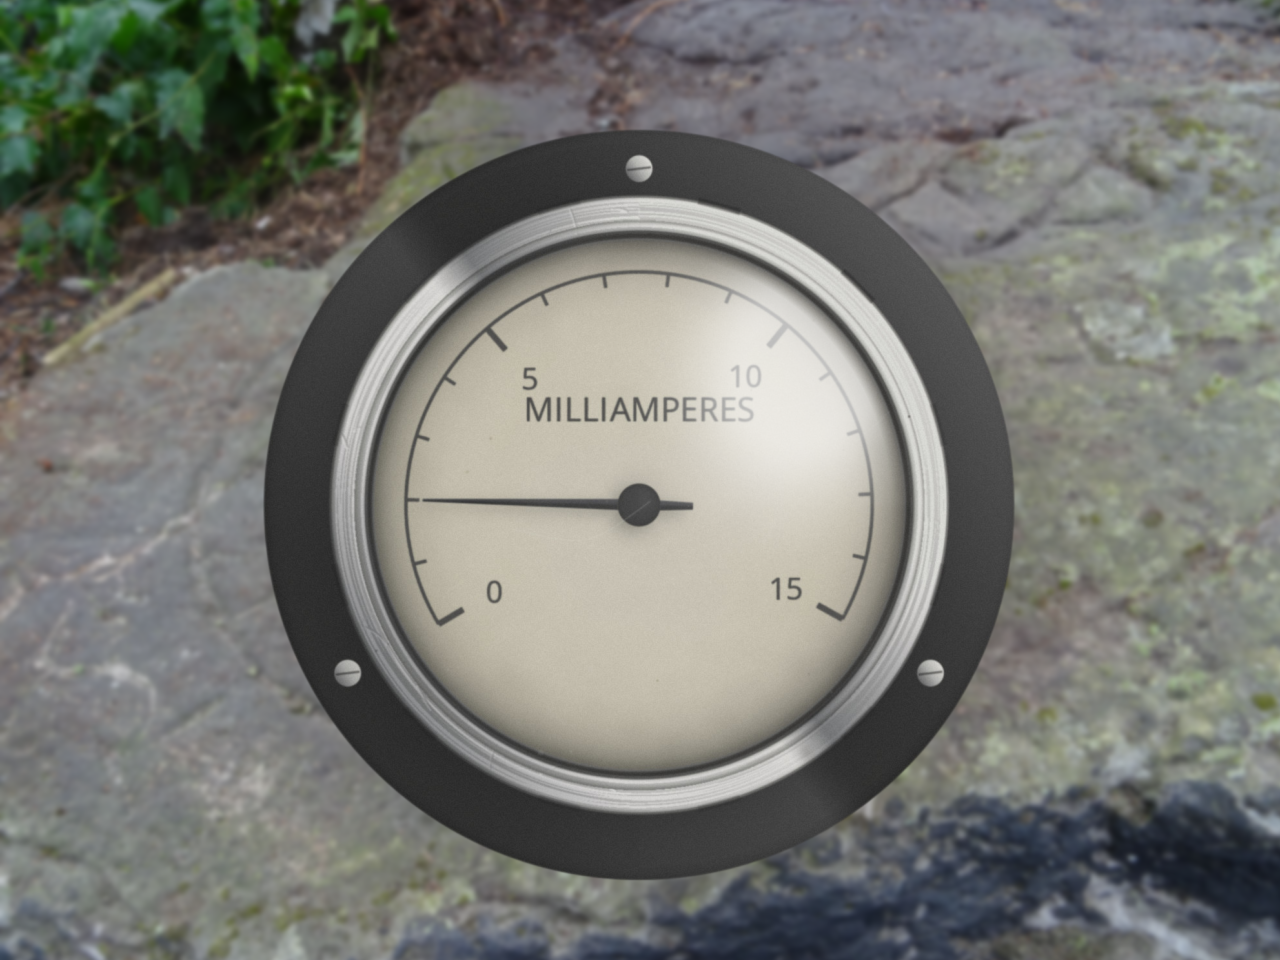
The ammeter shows 2; mA
